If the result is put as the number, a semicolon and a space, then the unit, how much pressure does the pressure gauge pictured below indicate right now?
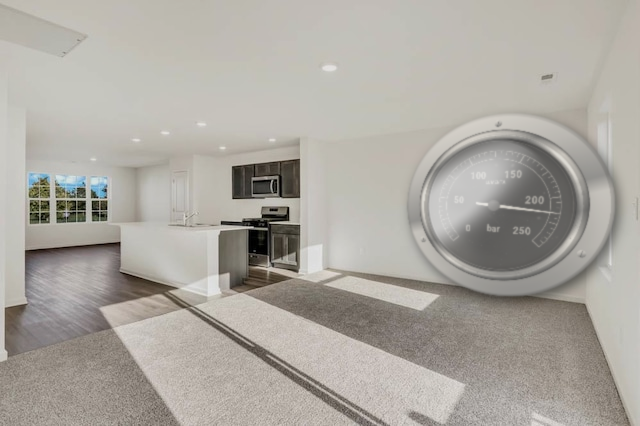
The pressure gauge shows 215; bar
